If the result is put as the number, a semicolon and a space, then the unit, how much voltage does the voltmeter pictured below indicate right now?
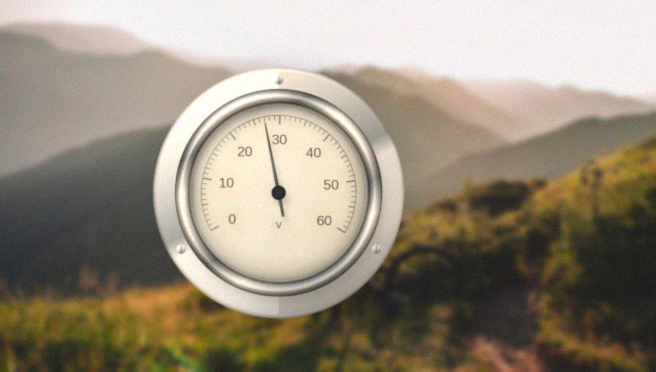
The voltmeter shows 27; V
